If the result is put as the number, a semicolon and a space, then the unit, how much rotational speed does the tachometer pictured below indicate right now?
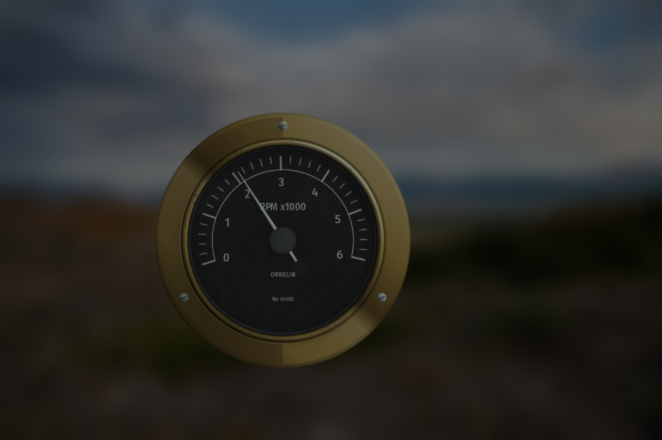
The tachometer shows 2100; rpm
